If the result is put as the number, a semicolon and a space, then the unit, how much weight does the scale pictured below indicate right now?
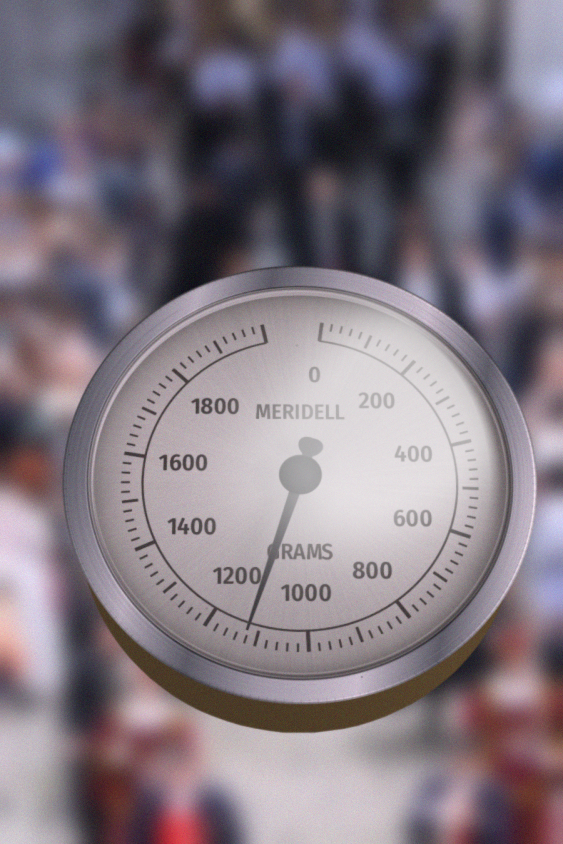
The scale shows 1120; g
